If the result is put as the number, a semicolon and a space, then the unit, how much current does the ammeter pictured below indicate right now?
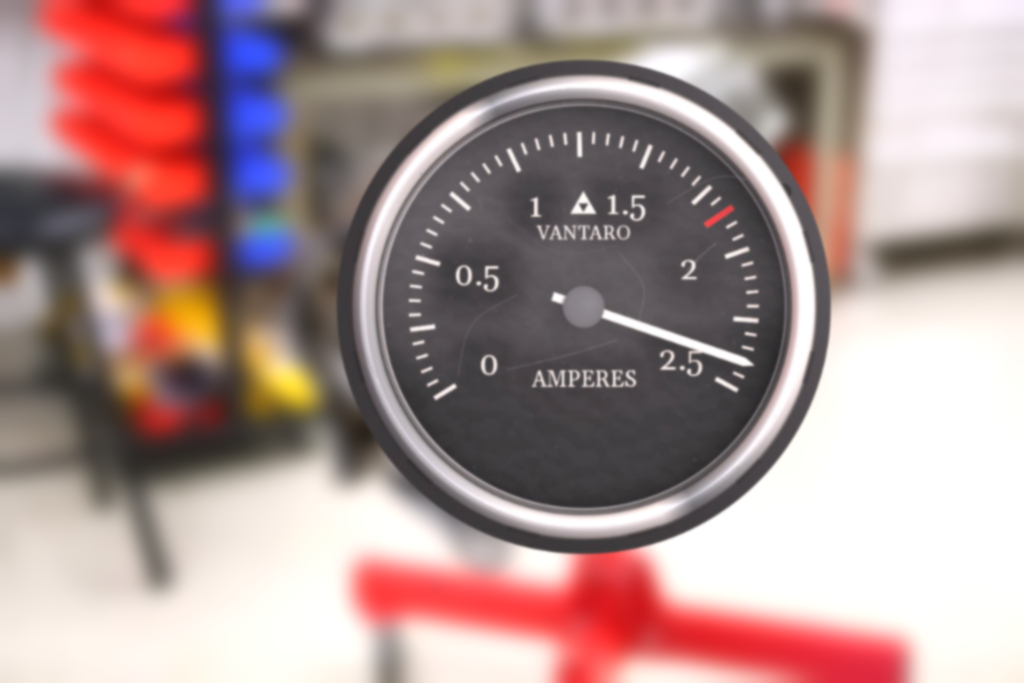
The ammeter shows 2.4; A
